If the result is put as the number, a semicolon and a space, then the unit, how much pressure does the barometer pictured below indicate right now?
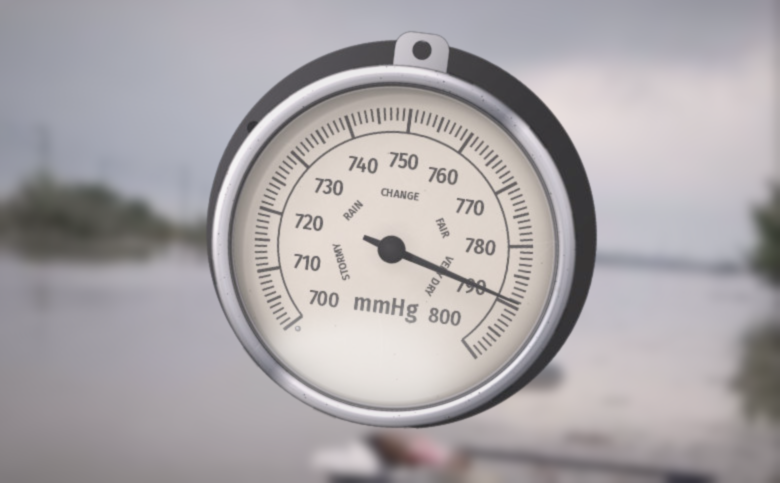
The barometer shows 789; mmHg
